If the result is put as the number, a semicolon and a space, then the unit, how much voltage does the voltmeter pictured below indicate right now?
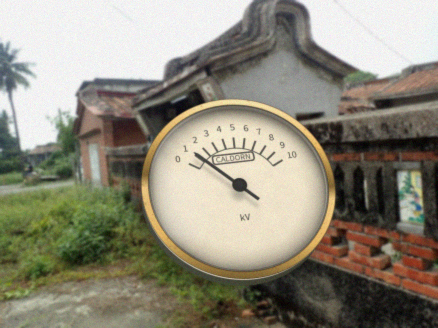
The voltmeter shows 1; kV
